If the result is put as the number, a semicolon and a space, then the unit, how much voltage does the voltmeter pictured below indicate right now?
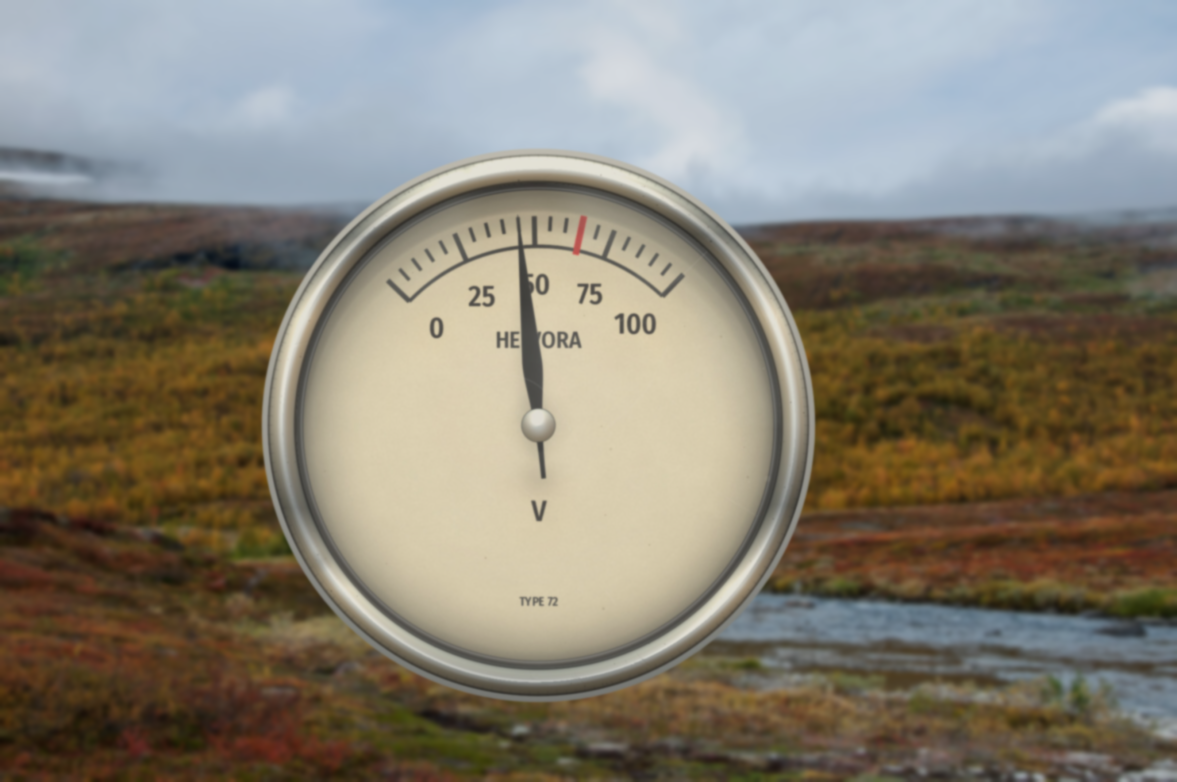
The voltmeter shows 45; V
